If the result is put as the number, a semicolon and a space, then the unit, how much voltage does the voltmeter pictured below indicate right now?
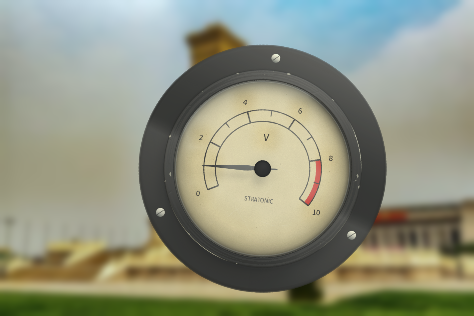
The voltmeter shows 1; V
